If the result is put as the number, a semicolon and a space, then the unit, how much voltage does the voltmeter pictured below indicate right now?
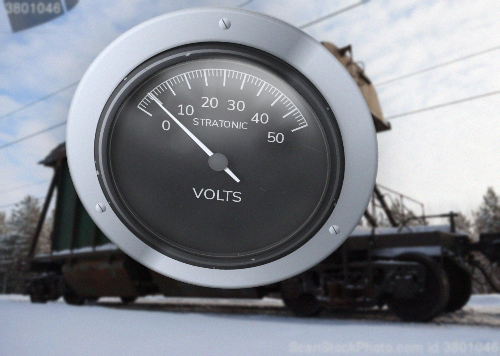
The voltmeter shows 5; V
